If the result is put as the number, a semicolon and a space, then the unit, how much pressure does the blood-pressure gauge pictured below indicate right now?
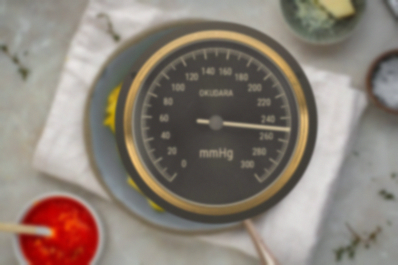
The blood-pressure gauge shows 250; mmHg
